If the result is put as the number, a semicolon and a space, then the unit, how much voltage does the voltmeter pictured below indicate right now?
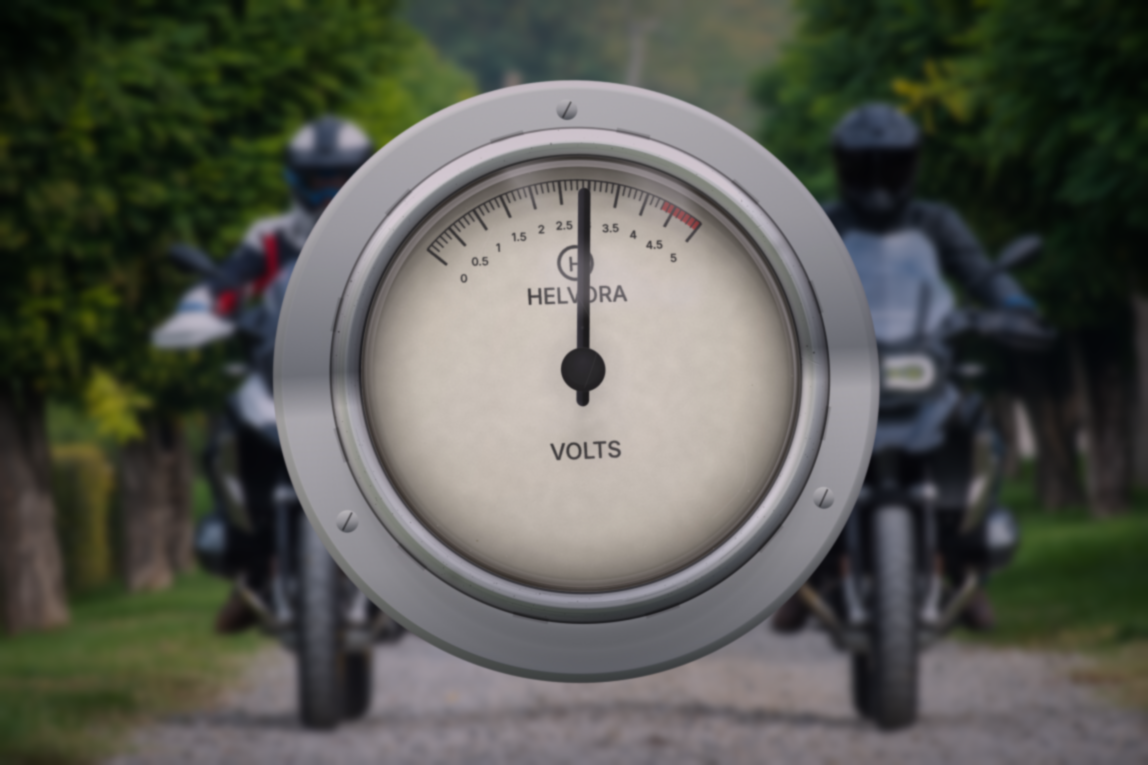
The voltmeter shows 2.9; V
